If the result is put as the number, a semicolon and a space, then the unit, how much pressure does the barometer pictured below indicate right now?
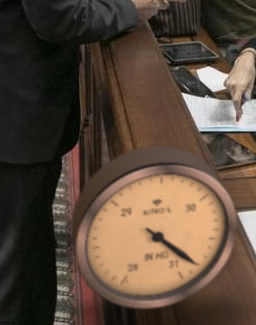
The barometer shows 30.8; inHg
